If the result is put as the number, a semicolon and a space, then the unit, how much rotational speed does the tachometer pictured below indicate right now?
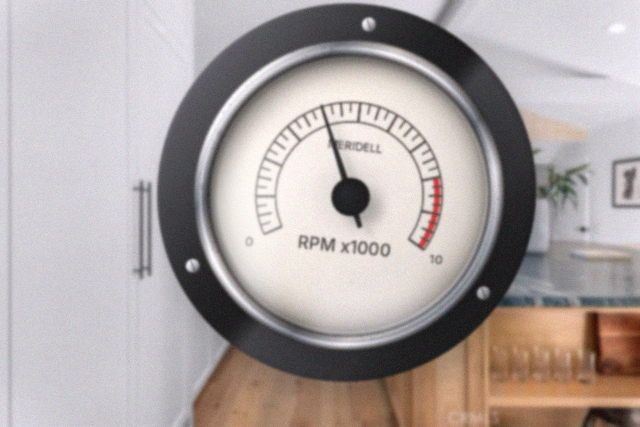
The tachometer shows 4000; rpm
